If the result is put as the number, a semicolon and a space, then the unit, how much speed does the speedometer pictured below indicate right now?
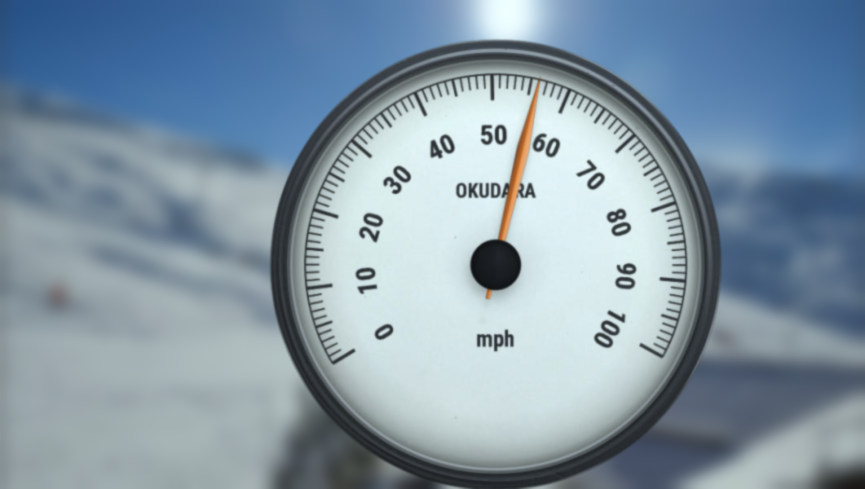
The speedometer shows 56; mph
